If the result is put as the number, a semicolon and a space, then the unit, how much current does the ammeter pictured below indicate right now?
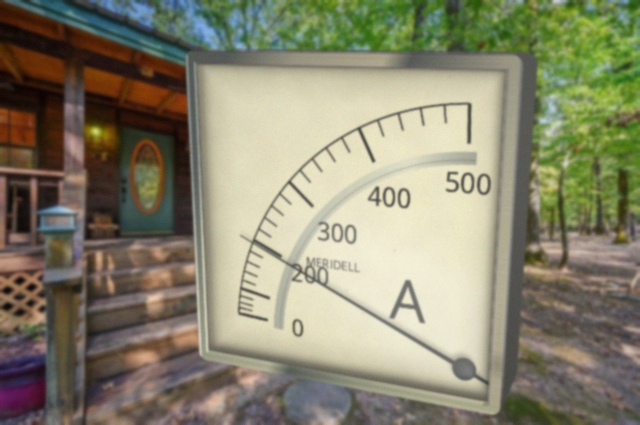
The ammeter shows 200; A
